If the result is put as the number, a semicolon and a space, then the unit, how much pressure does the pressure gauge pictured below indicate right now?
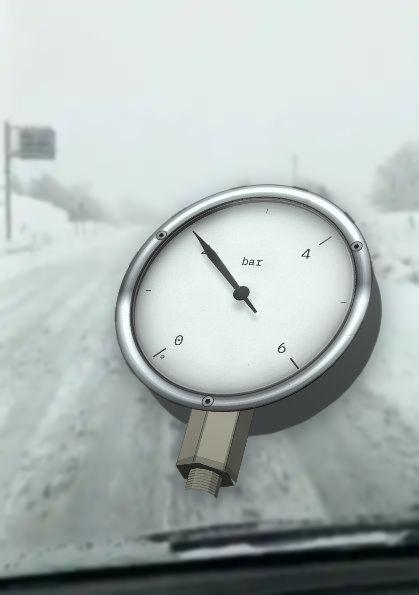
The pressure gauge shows 2; bar
